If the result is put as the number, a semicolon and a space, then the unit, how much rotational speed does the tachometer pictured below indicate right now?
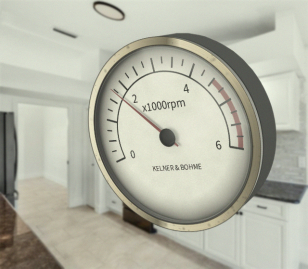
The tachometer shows 1750; rpm
